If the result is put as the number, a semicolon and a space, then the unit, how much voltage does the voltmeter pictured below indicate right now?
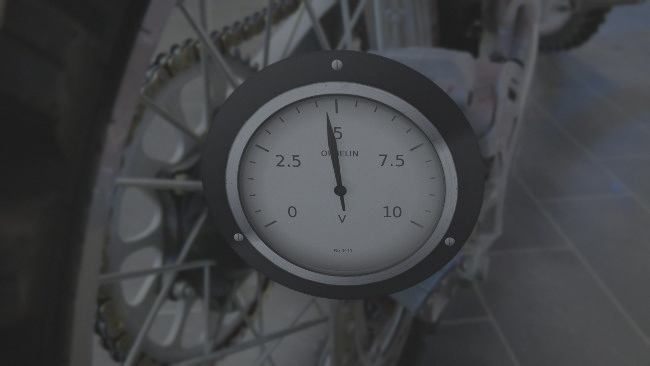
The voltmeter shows 4.75; V
